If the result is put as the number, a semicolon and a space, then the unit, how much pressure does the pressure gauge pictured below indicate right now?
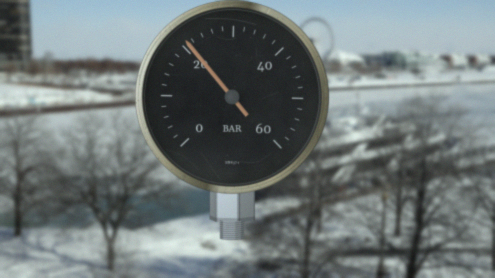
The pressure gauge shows 21; bar
